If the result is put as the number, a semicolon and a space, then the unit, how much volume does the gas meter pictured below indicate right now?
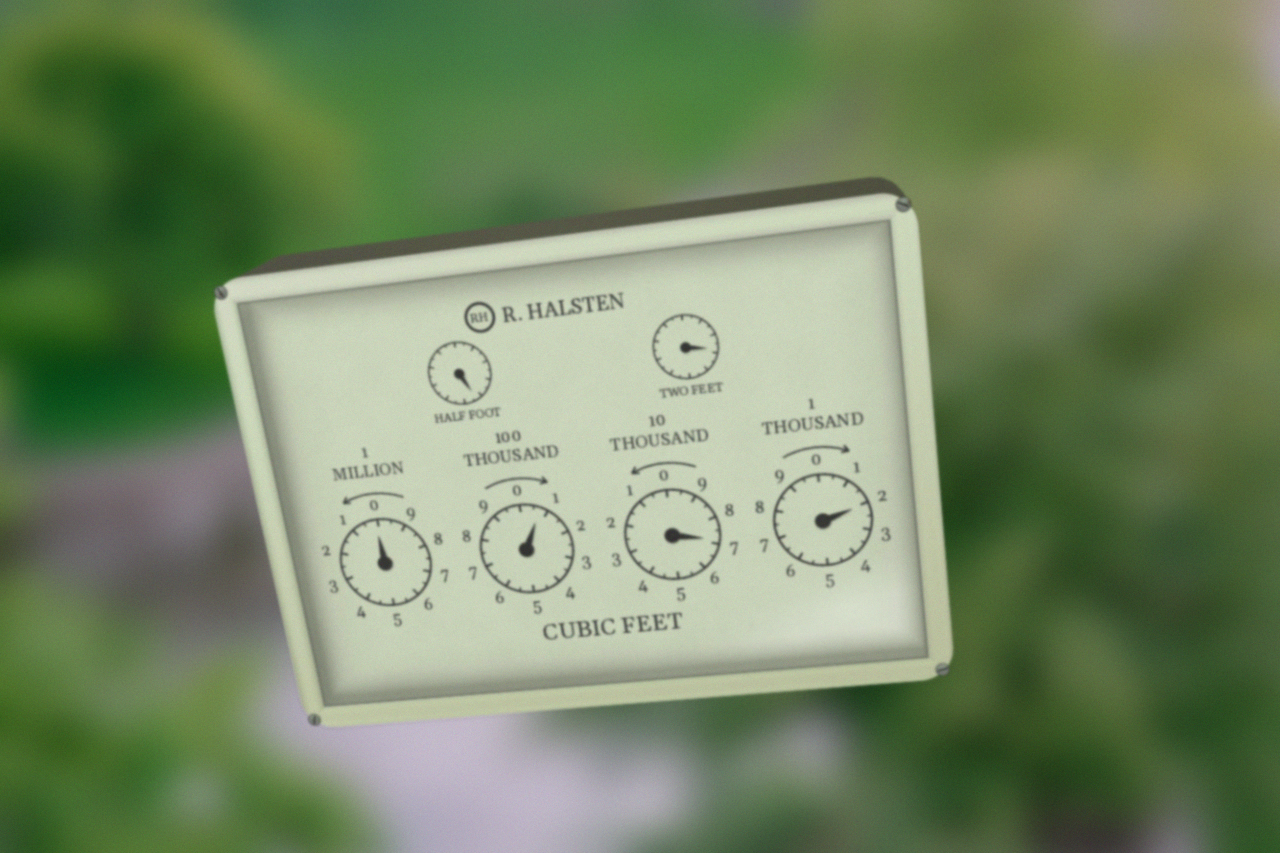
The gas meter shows 7200; ft³
